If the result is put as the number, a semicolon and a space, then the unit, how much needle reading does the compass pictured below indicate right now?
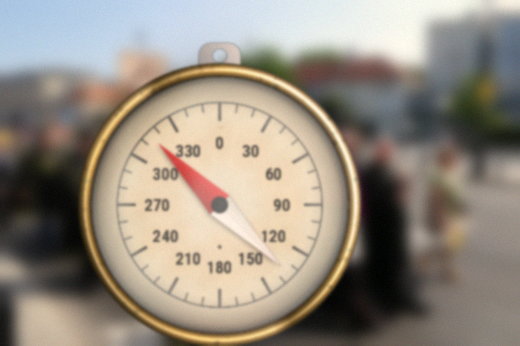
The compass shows 315; °
